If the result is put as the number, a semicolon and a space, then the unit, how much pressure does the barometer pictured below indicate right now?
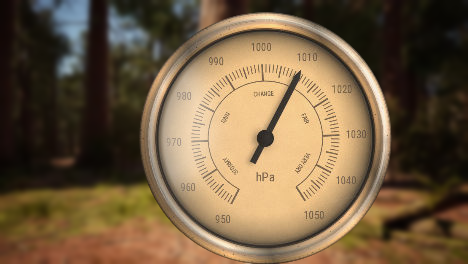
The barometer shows 1010; hPa
